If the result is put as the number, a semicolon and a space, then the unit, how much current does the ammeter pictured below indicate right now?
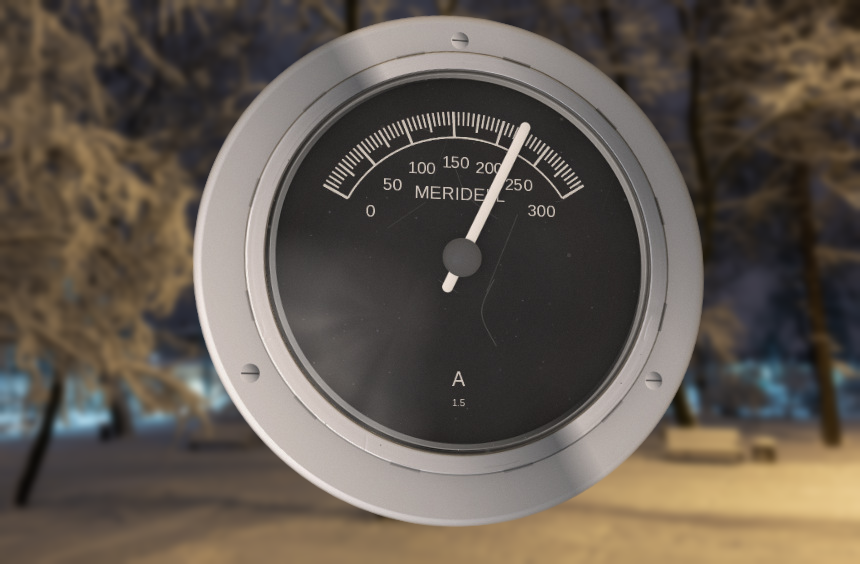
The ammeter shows 220; A
